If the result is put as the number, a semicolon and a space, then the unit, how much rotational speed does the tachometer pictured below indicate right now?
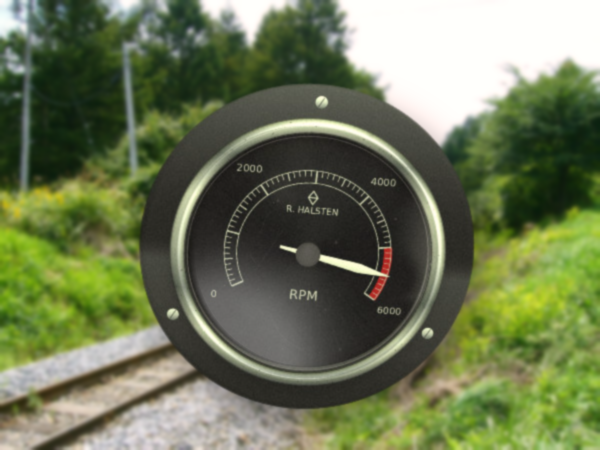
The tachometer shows 5500; rpm
